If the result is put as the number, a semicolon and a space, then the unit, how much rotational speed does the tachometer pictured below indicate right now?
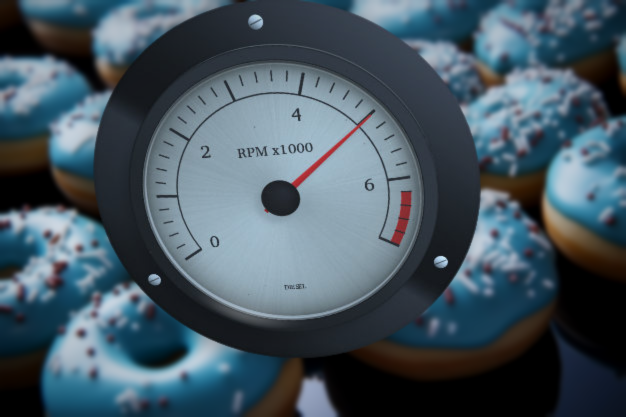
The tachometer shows 5000; rpm
